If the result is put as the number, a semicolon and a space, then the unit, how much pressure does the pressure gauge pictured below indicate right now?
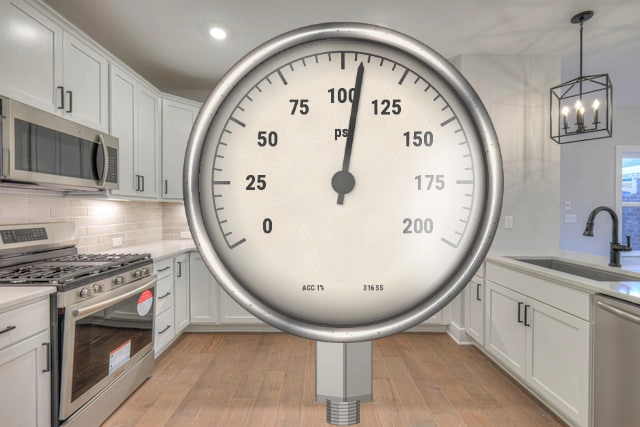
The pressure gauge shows 107.5; psi
